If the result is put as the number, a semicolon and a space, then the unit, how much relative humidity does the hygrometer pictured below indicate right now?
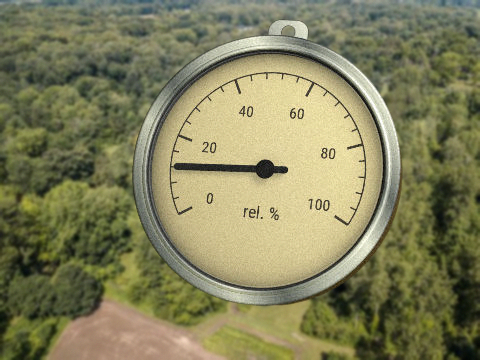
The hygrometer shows 12; %
